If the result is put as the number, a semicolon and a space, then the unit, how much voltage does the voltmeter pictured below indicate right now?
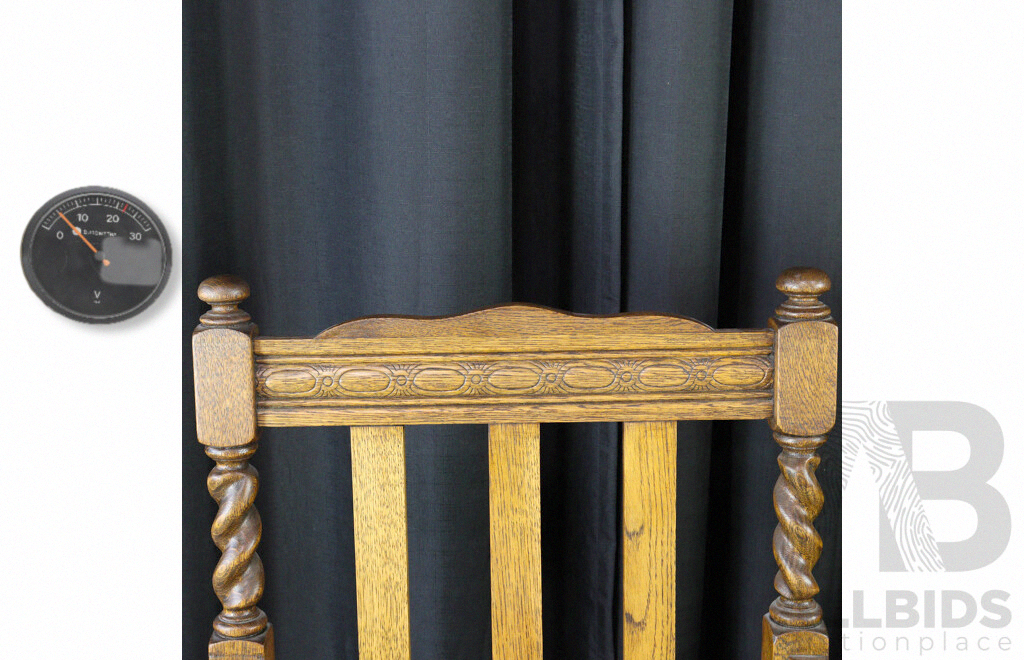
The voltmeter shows 5; V
